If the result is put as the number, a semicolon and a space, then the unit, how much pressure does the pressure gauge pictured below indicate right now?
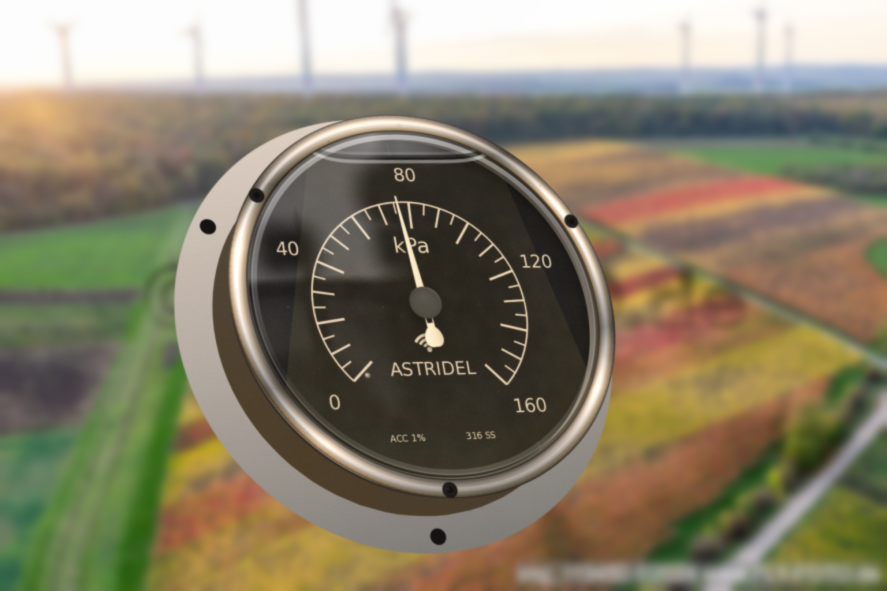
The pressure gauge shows 75; kPa
